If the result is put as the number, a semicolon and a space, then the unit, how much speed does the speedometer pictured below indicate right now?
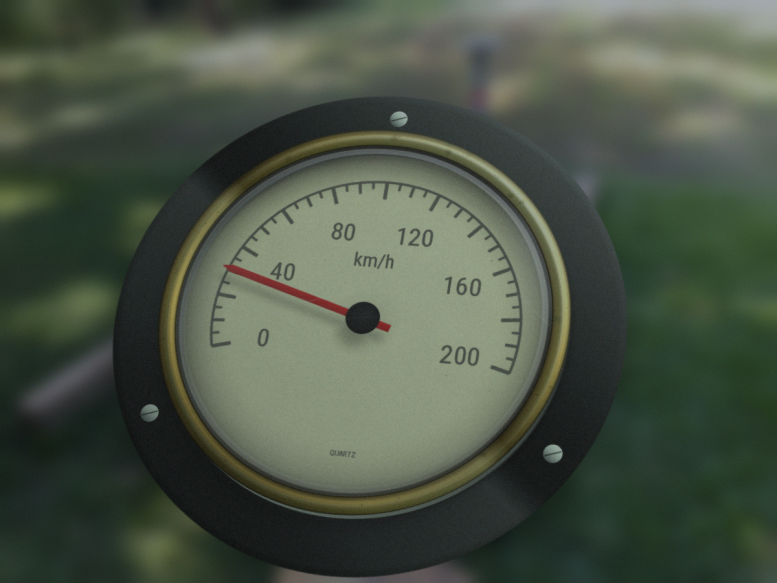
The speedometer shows 30; km/h
